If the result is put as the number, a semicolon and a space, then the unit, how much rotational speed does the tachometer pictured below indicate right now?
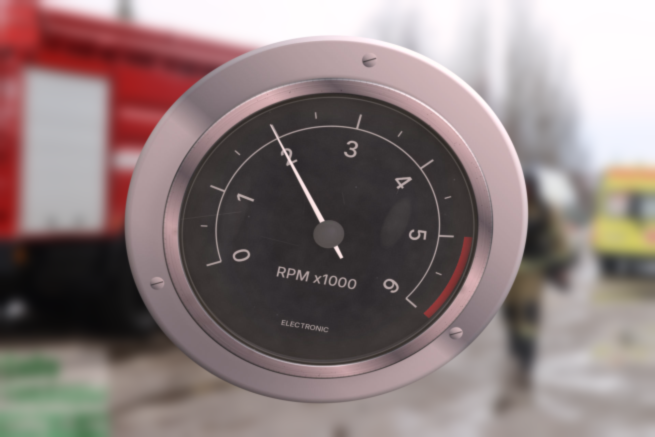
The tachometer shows 2000; rpm
